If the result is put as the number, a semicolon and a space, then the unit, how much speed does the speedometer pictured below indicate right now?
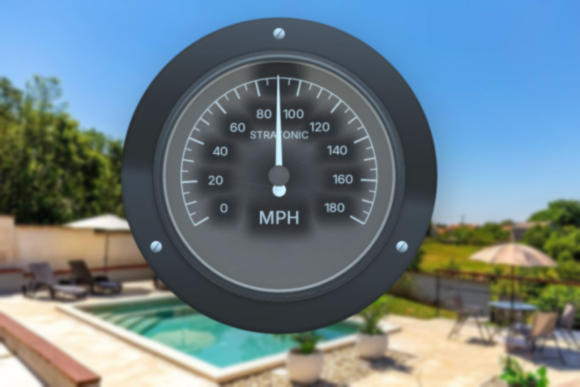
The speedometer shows 90; mph
